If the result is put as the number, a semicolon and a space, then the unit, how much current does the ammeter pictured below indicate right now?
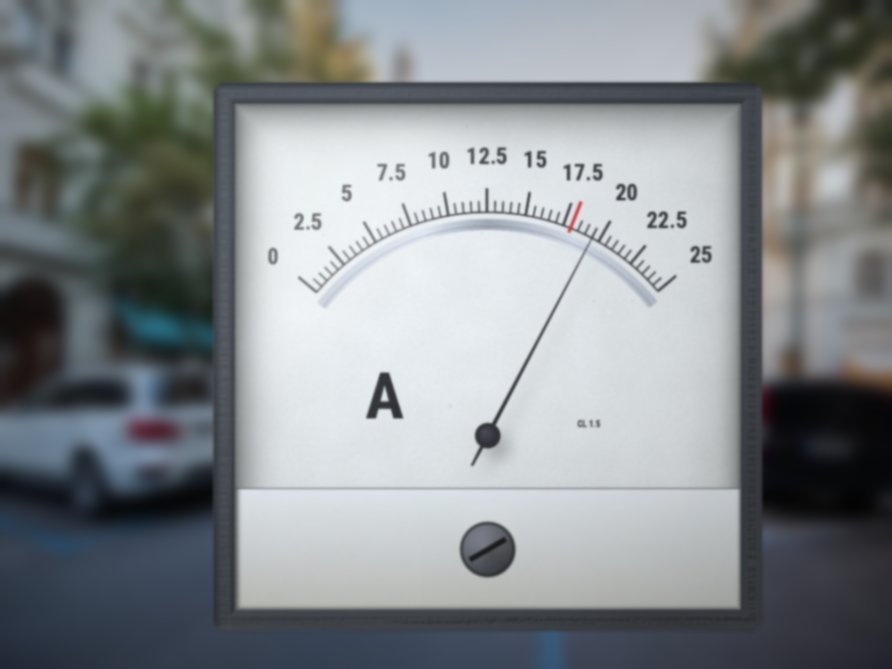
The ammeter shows 19.5; A
